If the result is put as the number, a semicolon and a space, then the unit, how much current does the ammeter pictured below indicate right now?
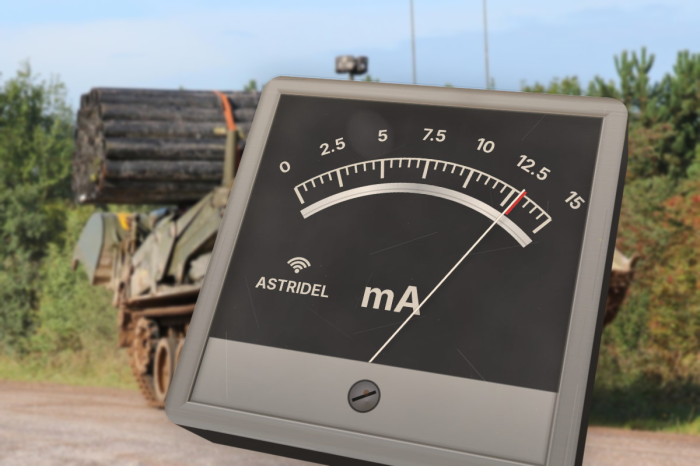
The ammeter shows 13; mA
